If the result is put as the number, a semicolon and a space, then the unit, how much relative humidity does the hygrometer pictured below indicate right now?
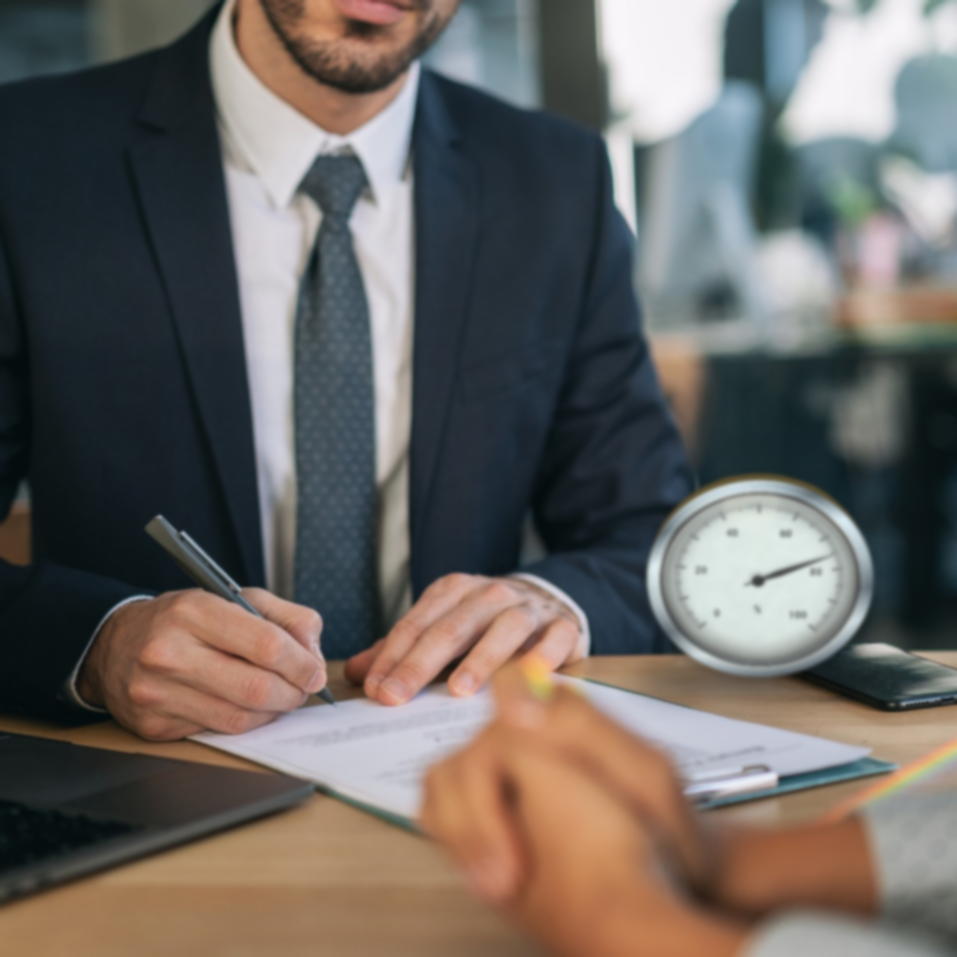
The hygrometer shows 75; %
